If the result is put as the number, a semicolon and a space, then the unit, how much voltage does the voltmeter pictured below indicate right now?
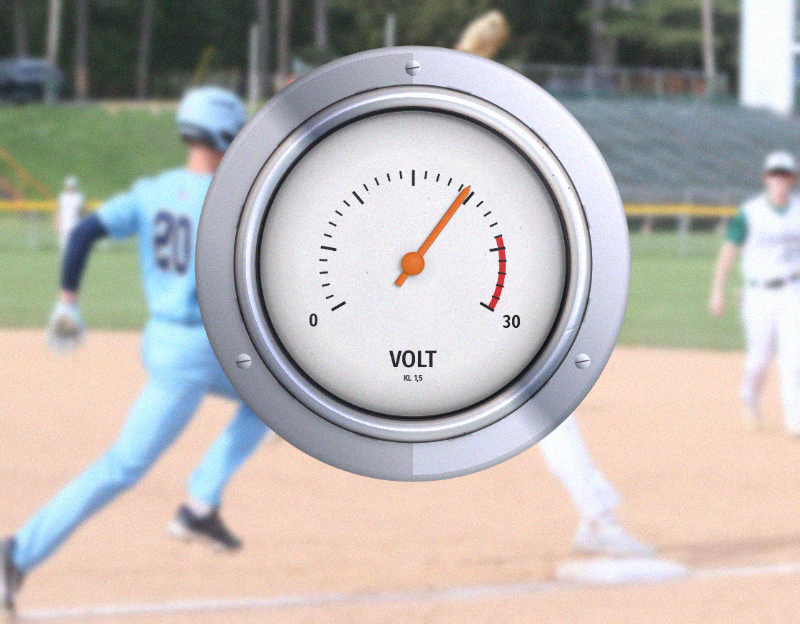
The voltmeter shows 19.5; V
